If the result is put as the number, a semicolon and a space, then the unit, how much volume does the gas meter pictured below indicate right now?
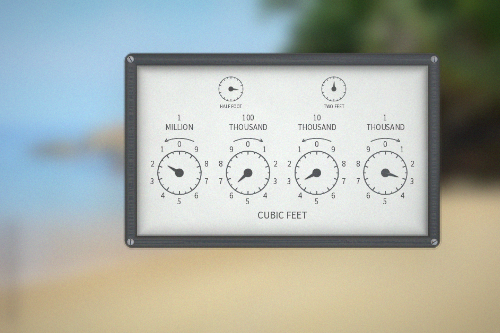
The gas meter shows 163300; ft³
